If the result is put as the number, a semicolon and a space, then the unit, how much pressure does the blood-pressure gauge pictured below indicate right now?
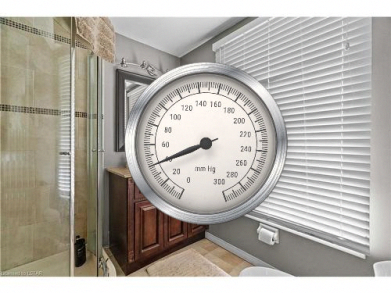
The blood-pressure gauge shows 40; mmHg
